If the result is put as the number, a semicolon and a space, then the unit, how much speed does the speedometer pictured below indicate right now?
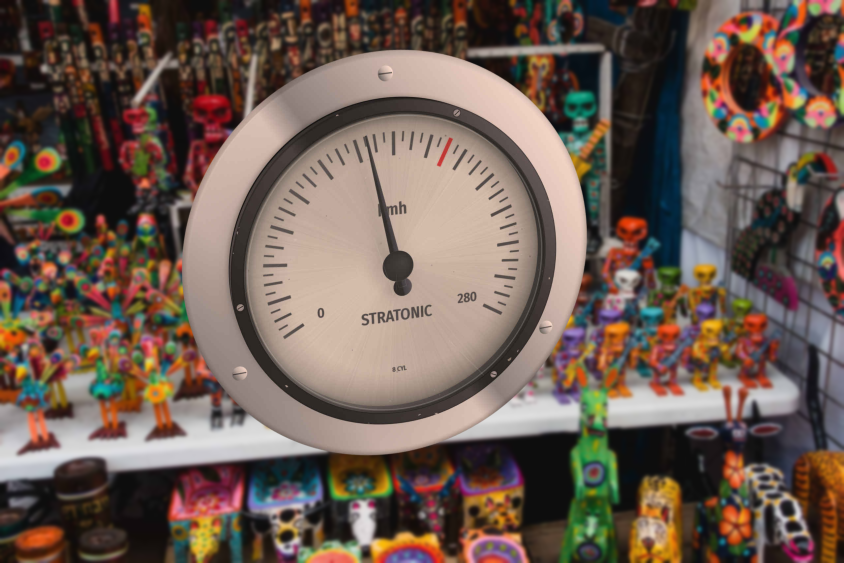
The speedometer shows 125; km/h
